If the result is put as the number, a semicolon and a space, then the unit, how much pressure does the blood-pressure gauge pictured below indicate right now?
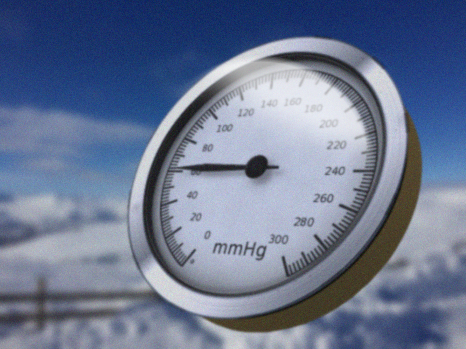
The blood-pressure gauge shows 60; mmHg
